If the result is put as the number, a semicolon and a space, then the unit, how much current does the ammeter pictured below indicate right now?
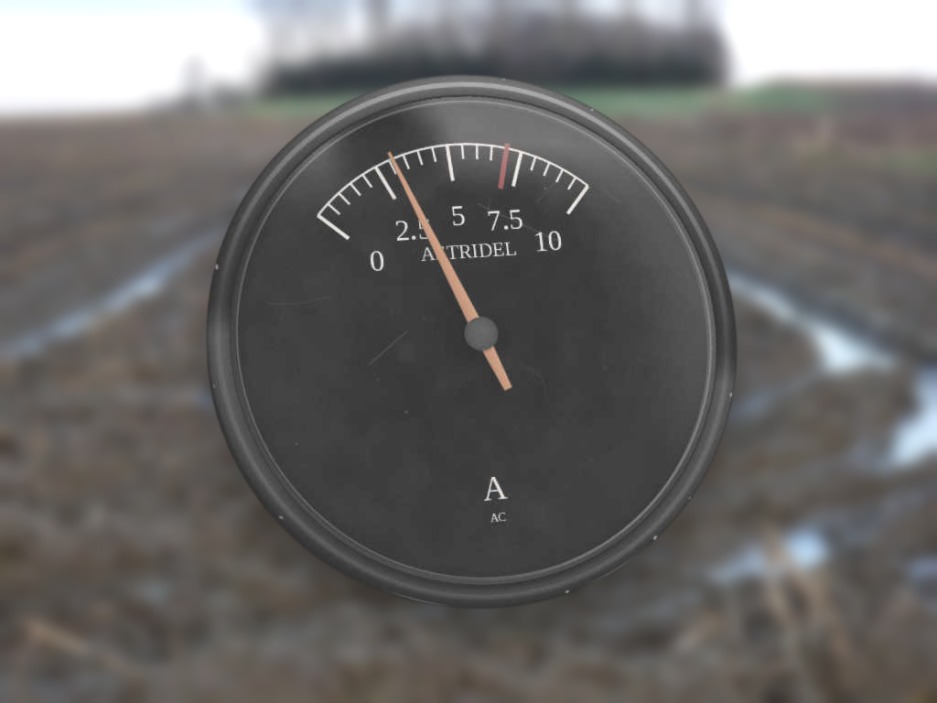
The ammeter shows 3; A
